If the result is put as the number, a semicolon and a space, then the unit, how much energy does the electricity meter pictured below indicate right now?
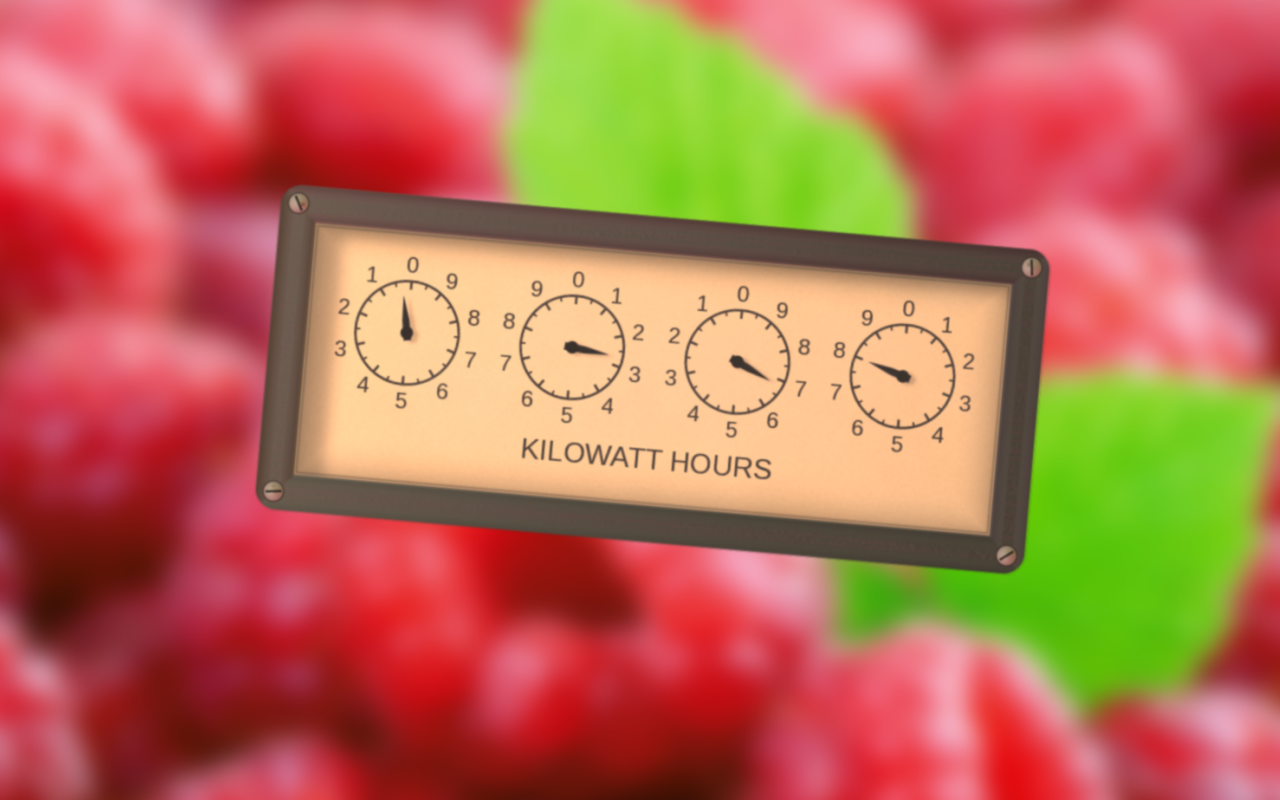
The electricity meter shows 268; kWh
